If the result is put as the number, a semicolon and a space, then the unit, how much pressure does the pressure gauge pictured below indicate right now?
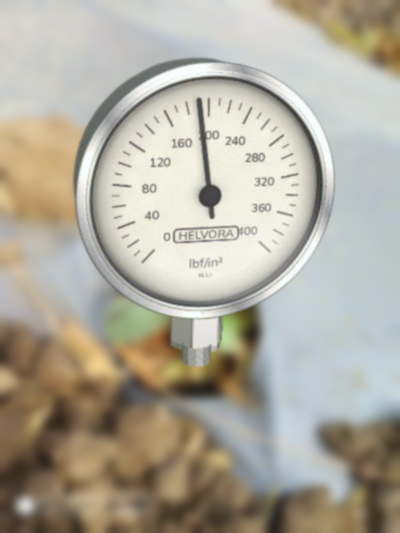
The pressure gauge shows 190; psi
